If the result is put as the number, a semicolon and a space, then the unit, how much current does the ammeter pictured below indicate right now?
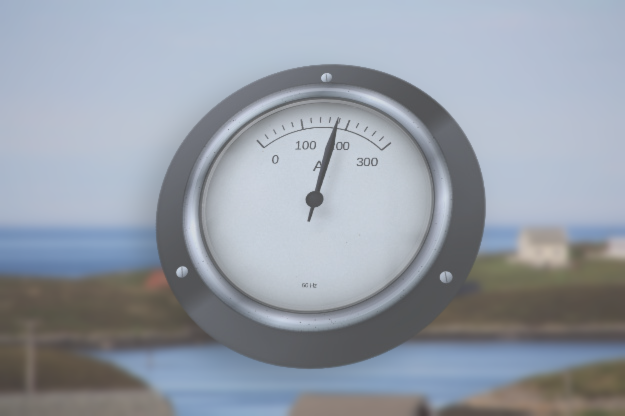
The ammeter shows 180; A
